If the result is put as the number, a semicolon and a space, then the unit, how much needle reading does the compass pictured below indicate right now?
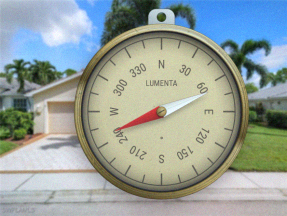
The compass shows 247.5; °
